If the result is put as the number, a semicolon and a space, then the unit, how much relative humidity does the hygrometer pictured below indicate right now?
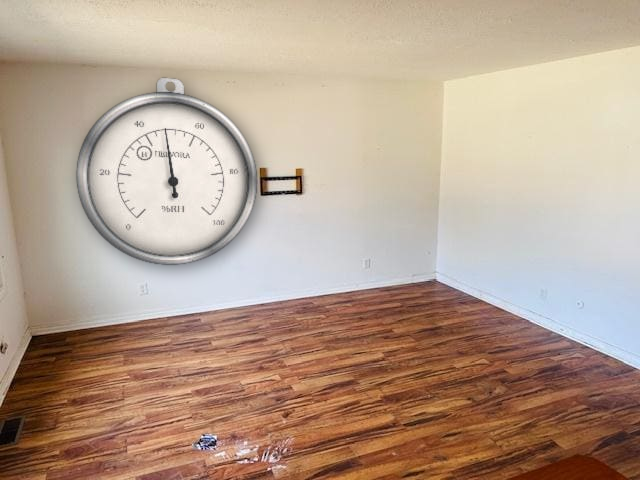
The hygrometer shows 48; %
